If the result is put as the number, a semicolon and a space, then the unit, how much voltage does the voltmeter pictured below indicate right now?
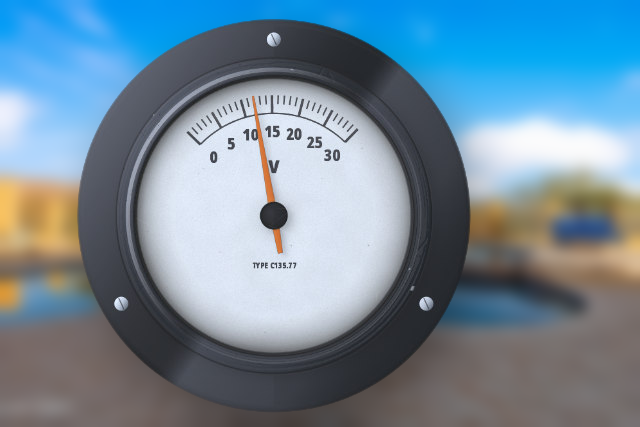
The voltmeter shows 12; V
